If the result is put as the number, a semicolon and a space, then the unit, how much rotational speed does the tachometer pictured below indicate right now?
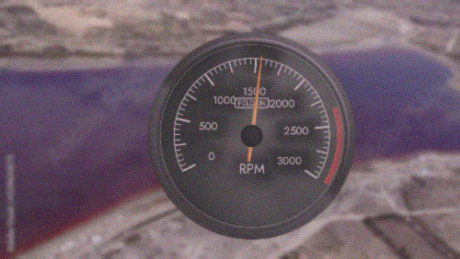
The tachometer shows 1550; rpm
